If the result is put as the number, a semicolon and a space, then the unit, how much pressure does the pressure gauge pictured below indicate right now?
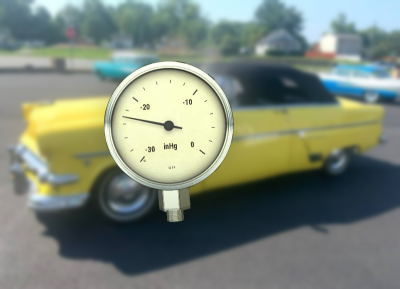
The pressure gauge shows -23; inHg
